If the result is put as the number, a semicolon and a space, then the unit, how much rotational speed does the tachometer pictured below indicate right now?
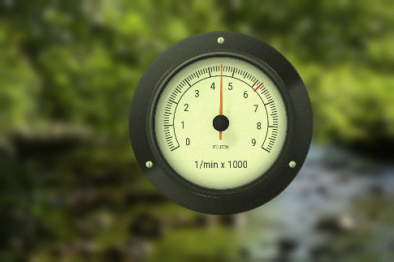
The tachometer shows 4500; rpm
